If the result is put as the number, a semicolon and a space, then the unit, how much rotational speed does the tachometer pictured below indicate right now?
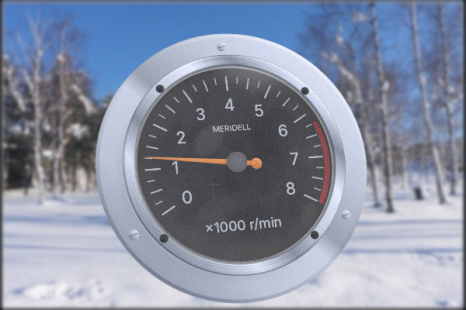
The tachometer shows 1250; rpm
